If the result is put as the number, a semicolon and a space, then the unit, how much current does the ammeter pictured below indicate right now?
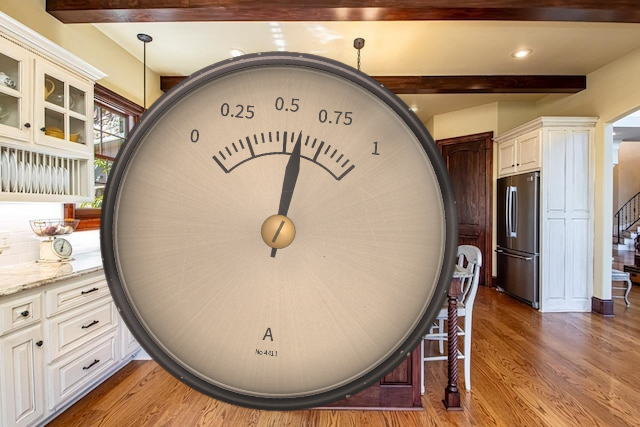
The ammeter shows 0.6; A
